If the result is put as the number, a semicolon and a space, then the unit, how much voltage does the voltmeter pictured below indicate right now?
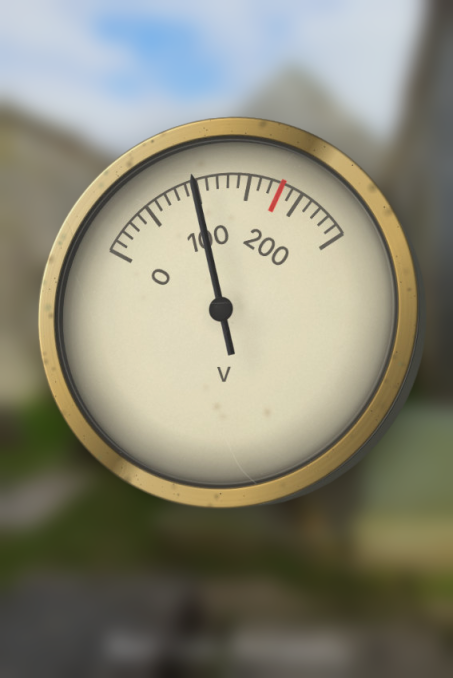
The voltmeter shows 100; V
